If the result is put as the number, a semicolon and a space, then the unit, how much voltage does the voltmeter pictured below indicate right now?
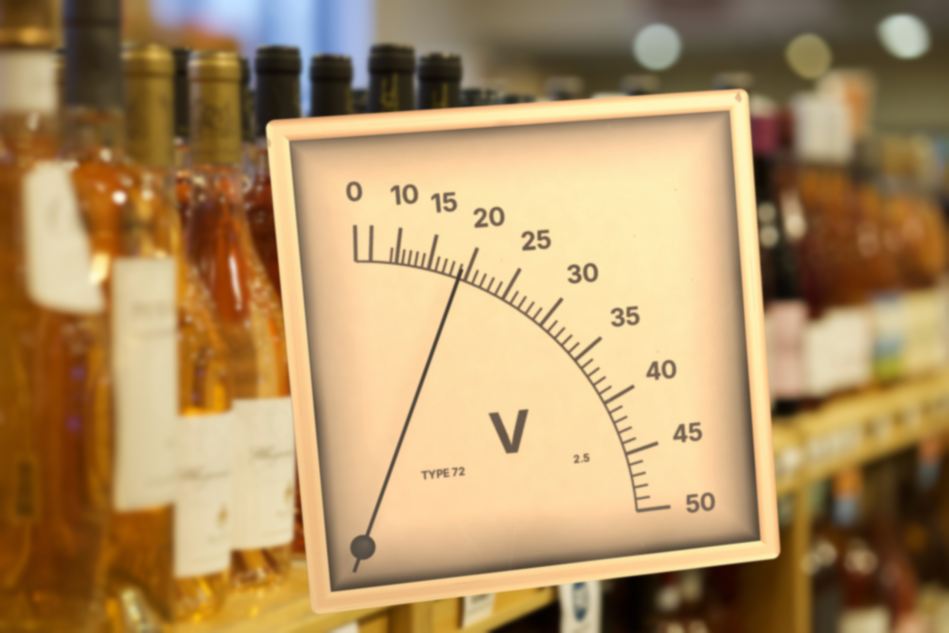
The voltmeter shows 19; V
